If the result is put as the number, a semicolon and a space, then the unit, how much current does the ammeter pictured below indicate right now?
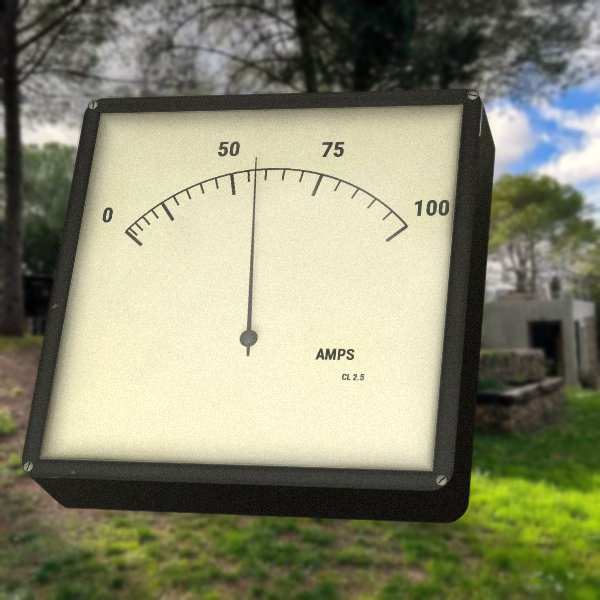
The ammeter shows 57.5; A
